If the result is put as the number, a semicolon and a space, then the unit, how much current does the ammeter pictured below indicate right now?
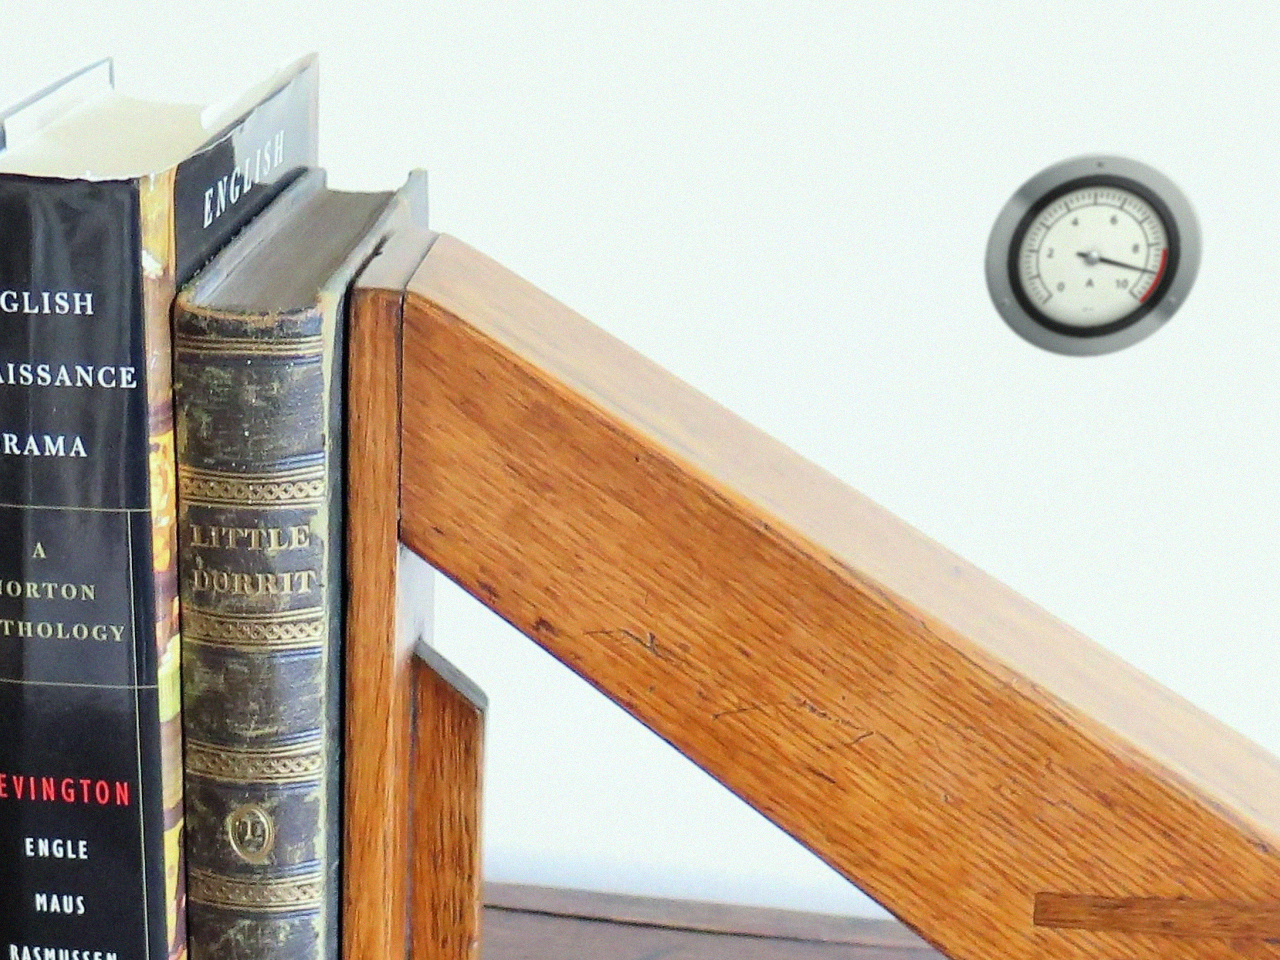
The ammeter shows 9; A
